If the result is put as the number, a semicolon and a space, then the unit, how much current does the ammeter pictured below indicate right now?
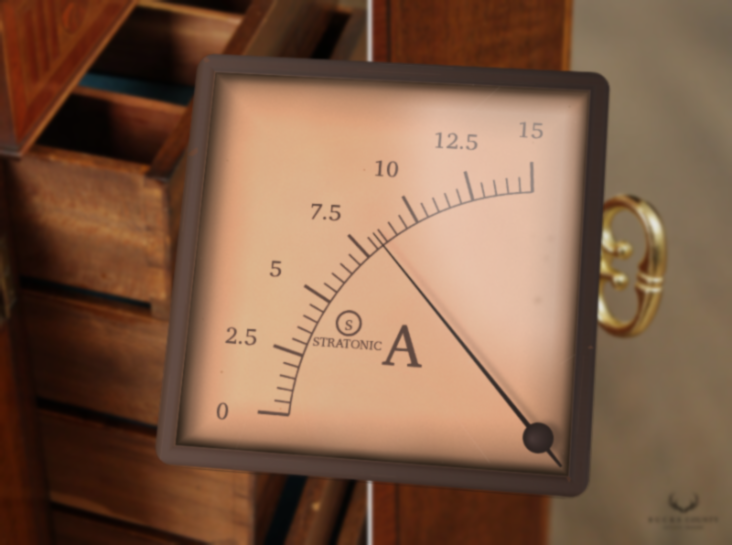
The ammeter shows 8.25; A
